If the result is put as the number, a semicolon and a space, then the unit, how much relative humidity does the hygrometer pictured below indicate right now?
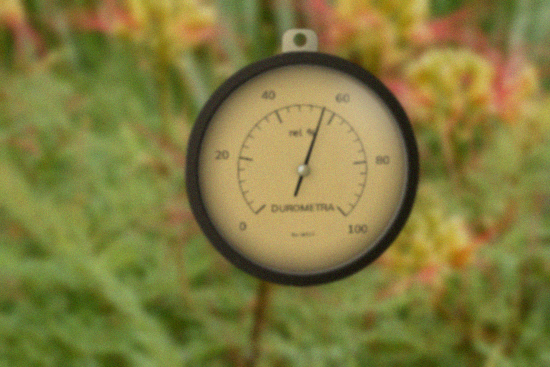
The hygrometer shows 56; %
